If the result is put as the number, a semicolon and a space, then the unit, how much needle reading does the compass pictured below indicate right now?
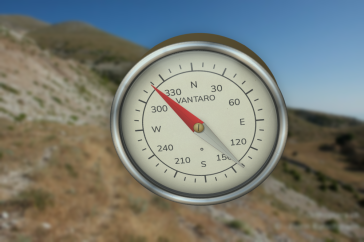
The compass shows 320; °
